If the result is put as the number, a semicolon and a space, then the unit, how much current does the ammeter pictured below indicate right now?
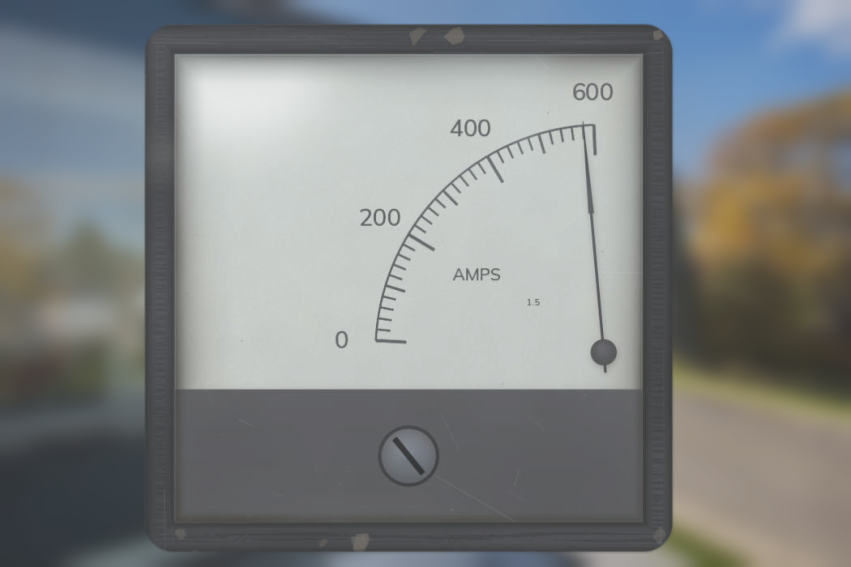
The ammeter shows 580; A
